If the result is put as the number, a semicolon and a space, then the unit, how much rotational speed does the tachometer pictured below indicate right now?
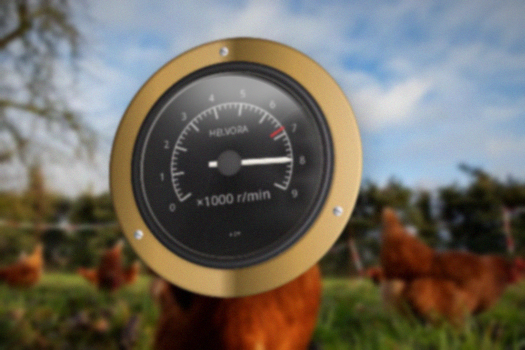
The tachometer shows 8000; rpm
